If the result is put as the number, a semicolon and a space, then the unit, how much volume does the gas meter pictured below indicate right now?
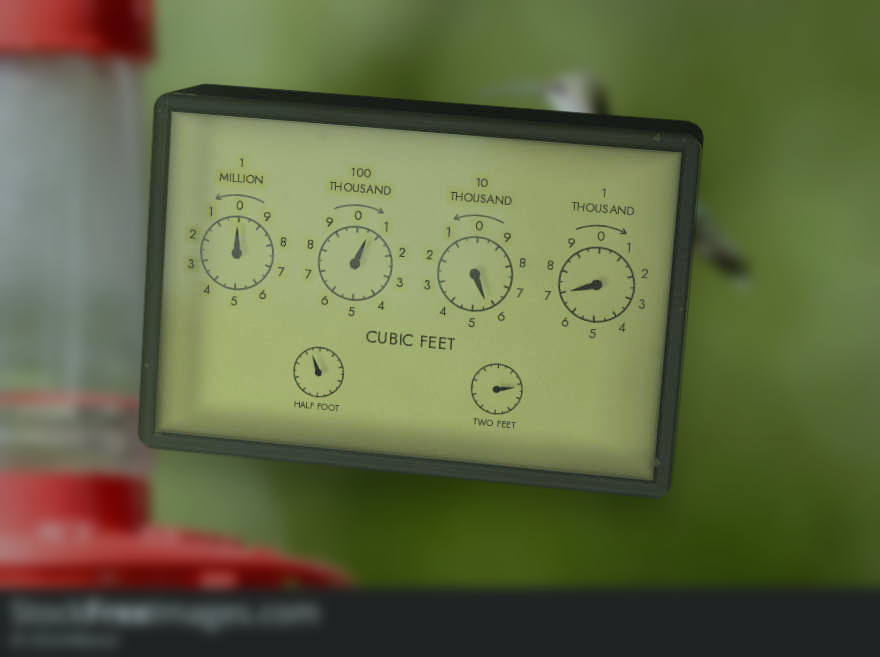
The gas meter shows 5700; ft³
